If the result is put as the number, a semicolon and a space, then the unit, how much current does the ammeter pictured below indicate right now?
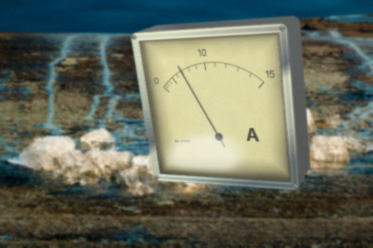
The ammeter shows 7; A
